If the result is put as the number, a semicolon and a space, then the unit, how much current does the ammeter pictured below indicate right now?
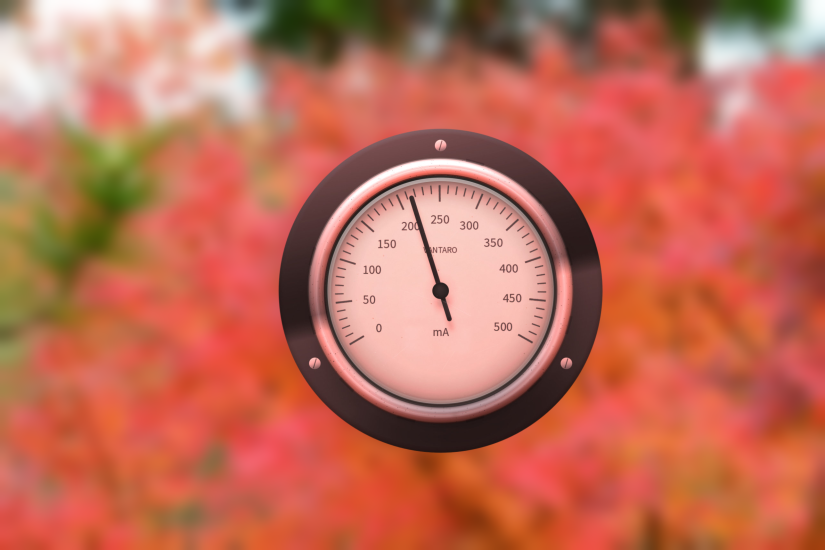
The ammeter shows 215; mA
